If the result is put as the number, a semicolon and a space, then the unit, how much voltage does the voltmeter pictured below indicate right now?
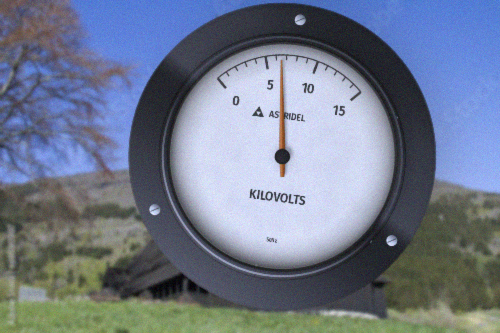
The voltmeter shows 6.5; kV
